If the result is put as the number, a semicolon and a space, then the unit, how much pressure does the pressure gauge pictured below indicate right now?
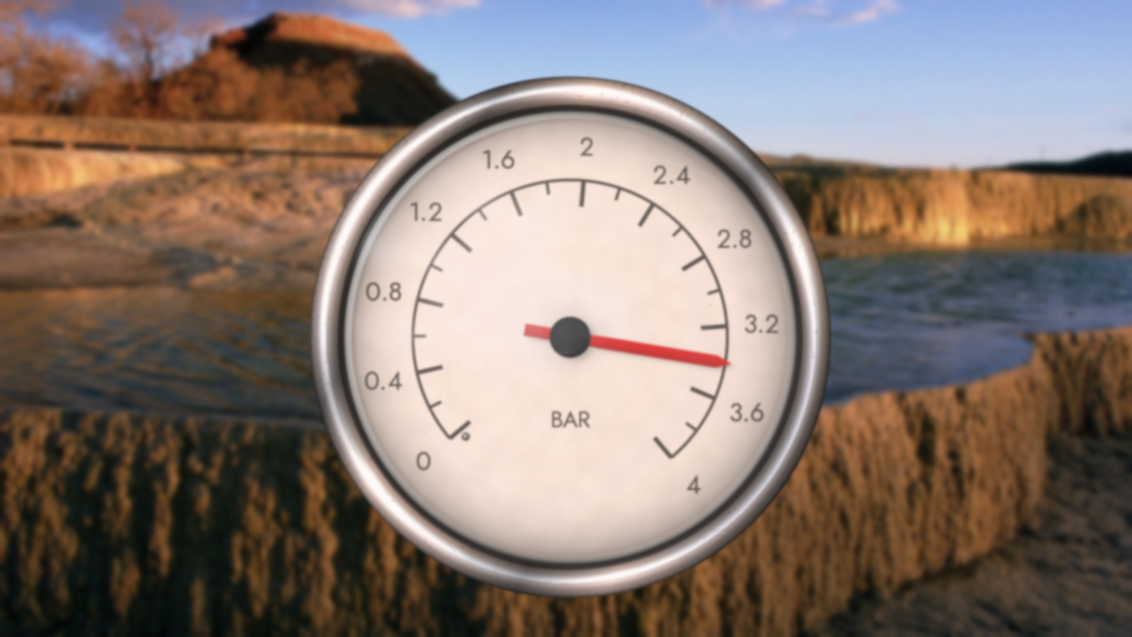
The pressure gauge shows 3.4; bar
